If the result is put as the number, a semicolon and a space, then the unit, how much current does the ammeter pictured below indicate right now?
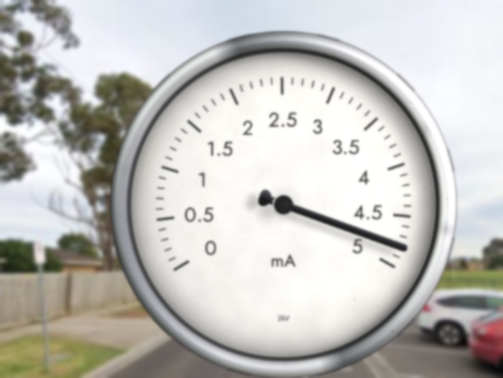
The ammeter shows 4.8; mA
